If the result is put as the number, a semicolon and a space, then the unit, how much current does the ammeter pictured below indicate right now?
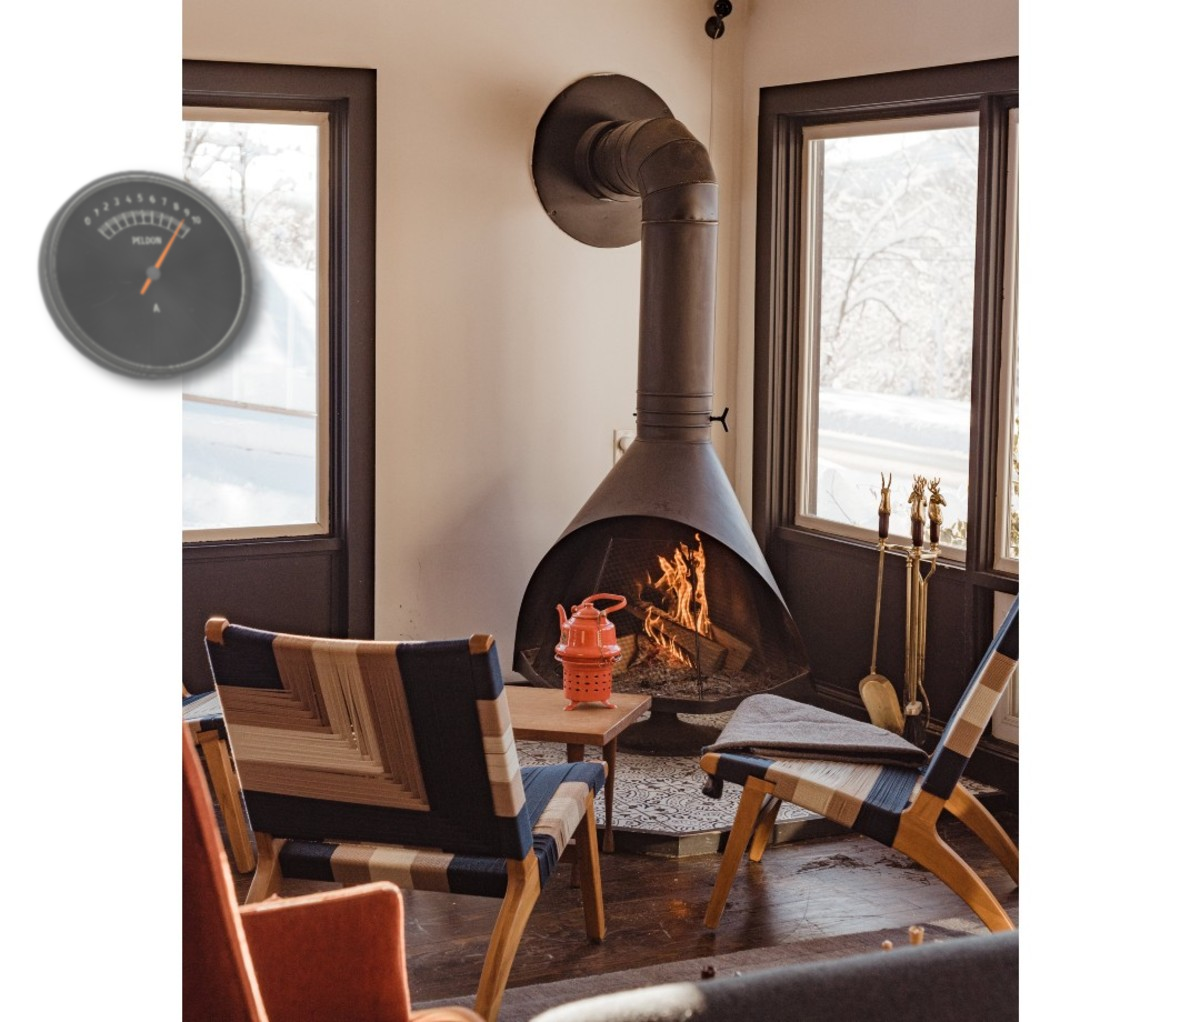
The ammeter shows 9; A
